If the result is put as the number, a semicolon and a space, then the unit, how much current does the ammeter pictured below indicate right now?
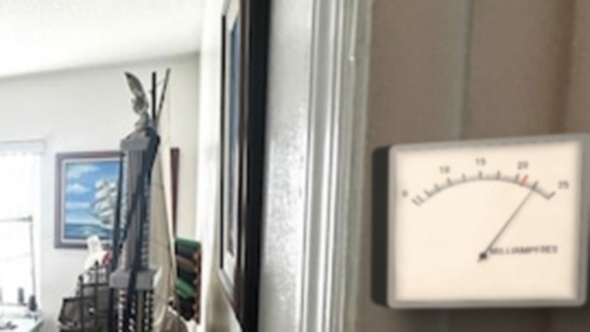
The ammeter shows 22.5; mA
